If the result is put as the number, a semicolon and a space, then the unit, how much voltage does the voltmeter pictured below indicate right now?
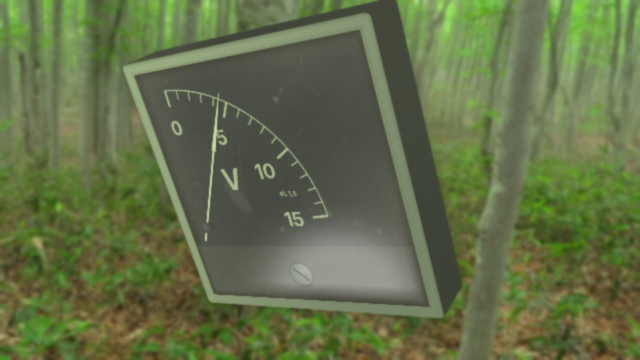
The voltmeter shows 4.5; V
